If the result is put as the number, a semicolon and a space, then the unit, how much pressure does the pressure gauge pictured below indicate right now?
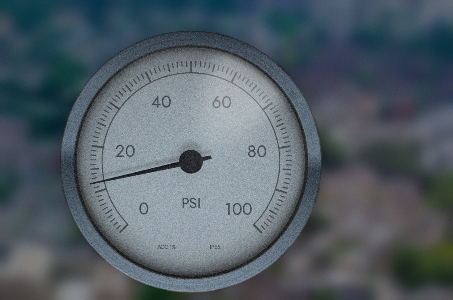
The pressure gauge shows 12; psi
